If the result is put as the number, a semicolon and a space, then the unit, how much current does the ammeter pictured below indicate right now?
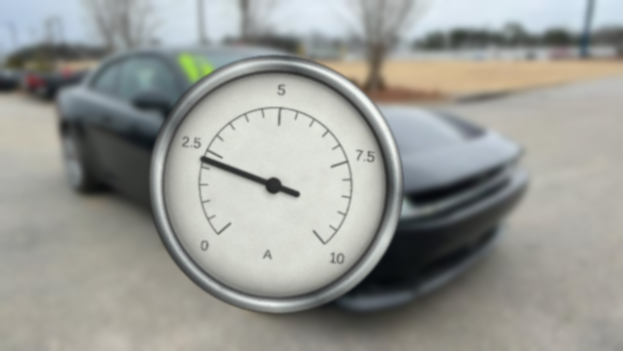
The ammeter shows 2.25; A
